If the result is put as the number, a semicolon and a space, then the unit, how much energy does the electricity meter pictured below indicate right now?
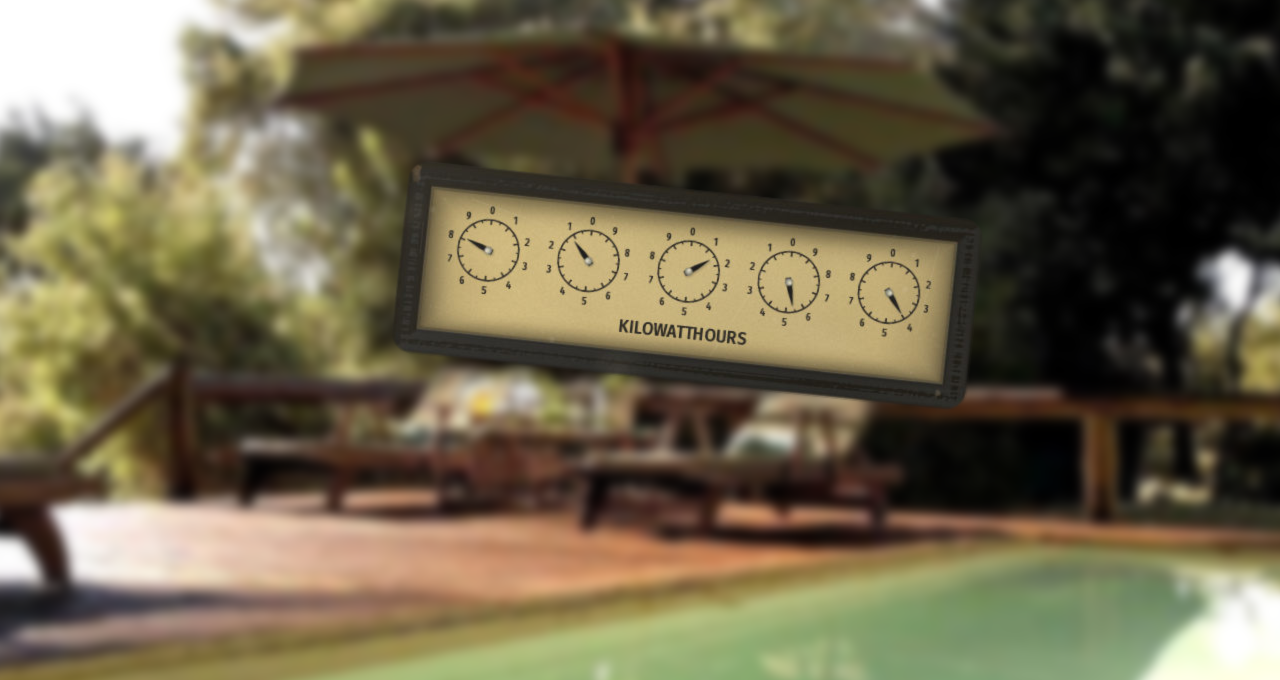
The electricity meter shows 81154; kWh
